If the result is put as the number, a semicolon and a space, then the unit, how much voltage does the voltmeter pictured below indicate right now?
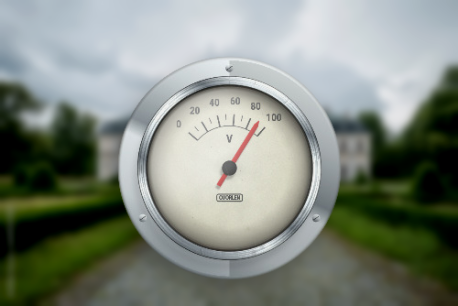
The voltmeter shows 90; V
